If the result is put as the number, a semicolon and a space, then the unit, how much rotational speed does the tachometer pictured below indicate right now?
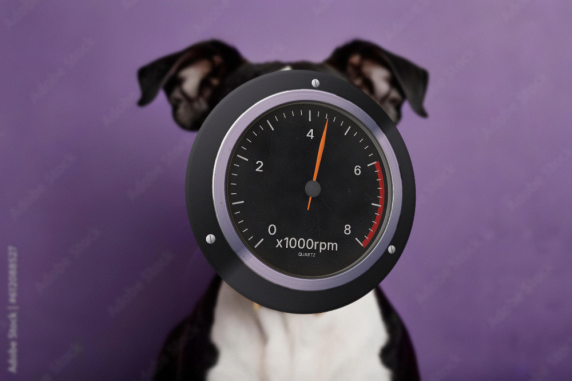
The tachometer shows 4400; rpm
